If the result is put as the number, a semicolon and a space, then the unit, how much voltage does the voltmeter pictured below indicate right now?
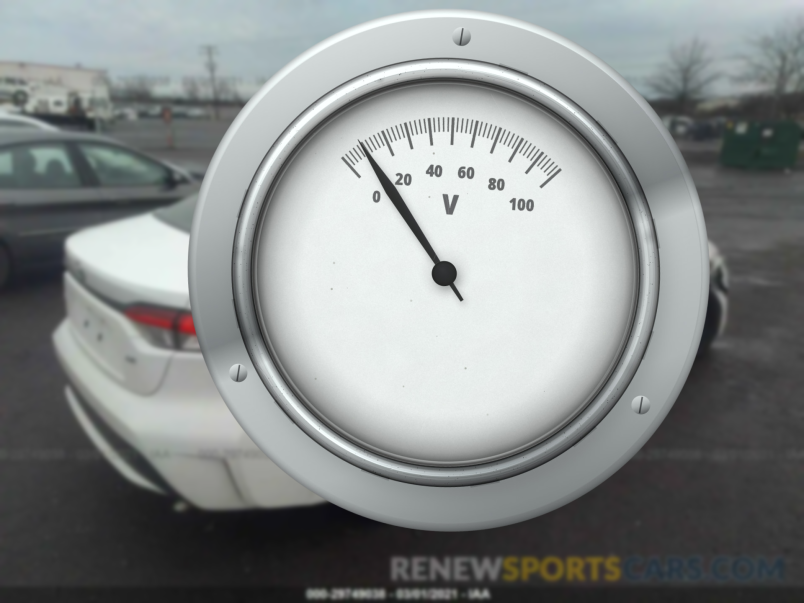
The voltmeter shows 10; V
